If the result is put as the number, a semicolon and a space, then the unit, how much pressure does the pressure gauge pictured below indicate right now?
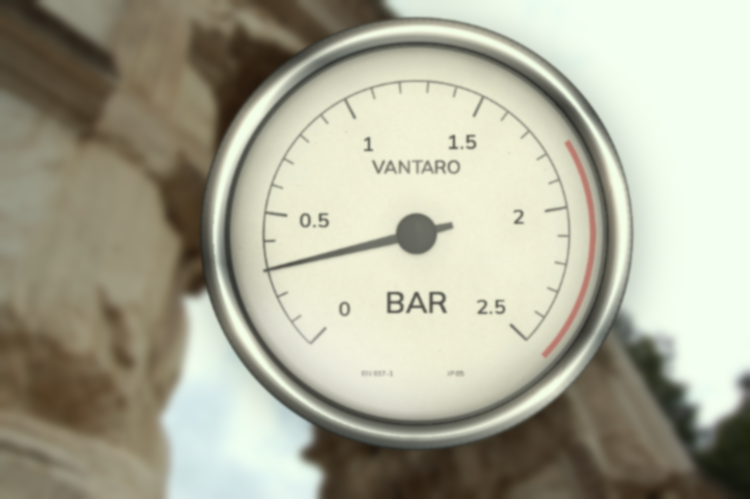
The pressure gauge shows 0.3; bar
